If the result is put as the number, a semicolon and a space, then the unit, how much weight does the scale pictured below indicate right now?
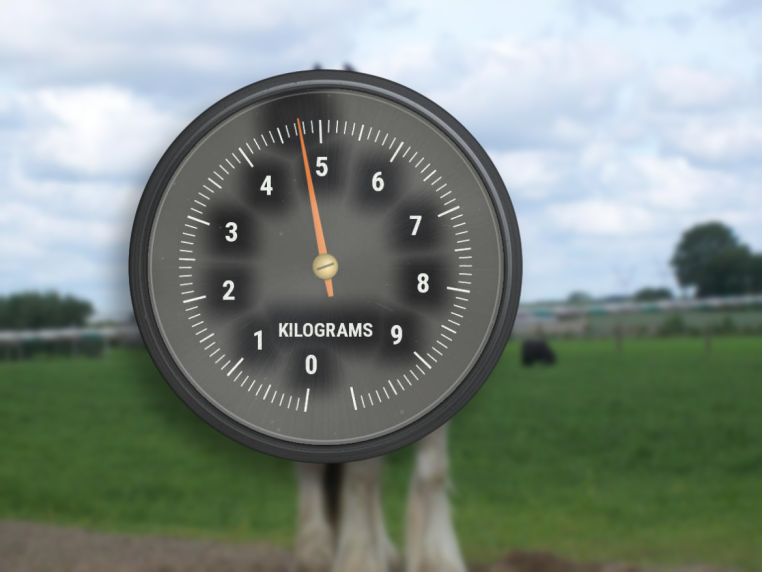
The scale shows 4.75; kg
